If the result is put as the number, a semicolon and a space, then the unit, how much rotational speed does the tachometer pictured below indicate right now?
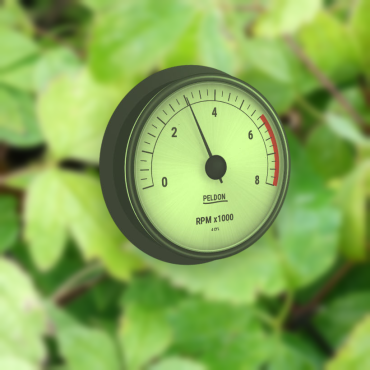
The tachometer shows 3000; rpm
